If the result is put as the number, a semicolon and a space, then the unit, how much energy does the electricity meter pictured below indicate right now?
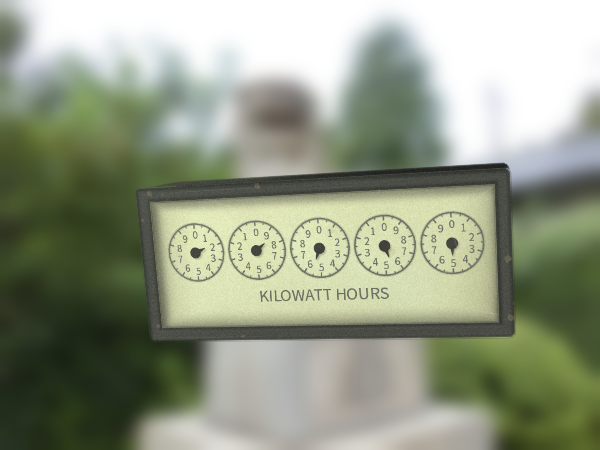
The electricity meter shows 18555; kWh
